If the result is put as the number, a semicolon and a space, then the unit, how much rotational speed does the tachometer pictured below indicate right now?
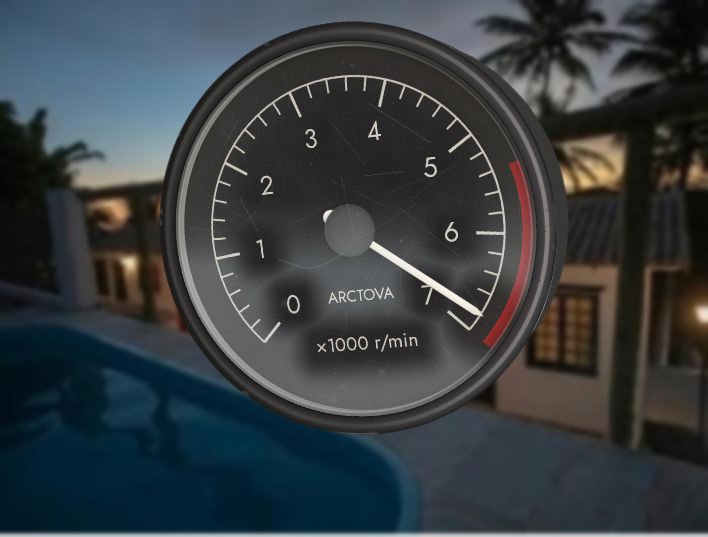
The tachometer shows 6800; rpm
